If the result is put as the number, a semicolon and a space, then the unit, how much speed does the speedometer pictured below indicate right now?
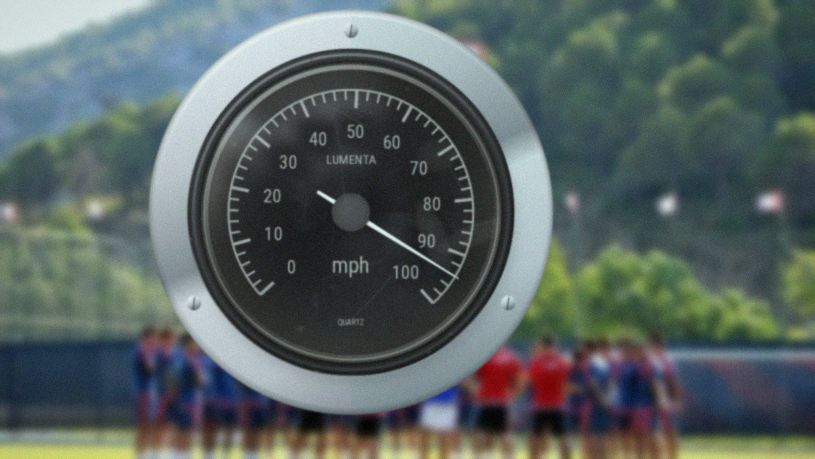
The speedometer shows 94; mph
